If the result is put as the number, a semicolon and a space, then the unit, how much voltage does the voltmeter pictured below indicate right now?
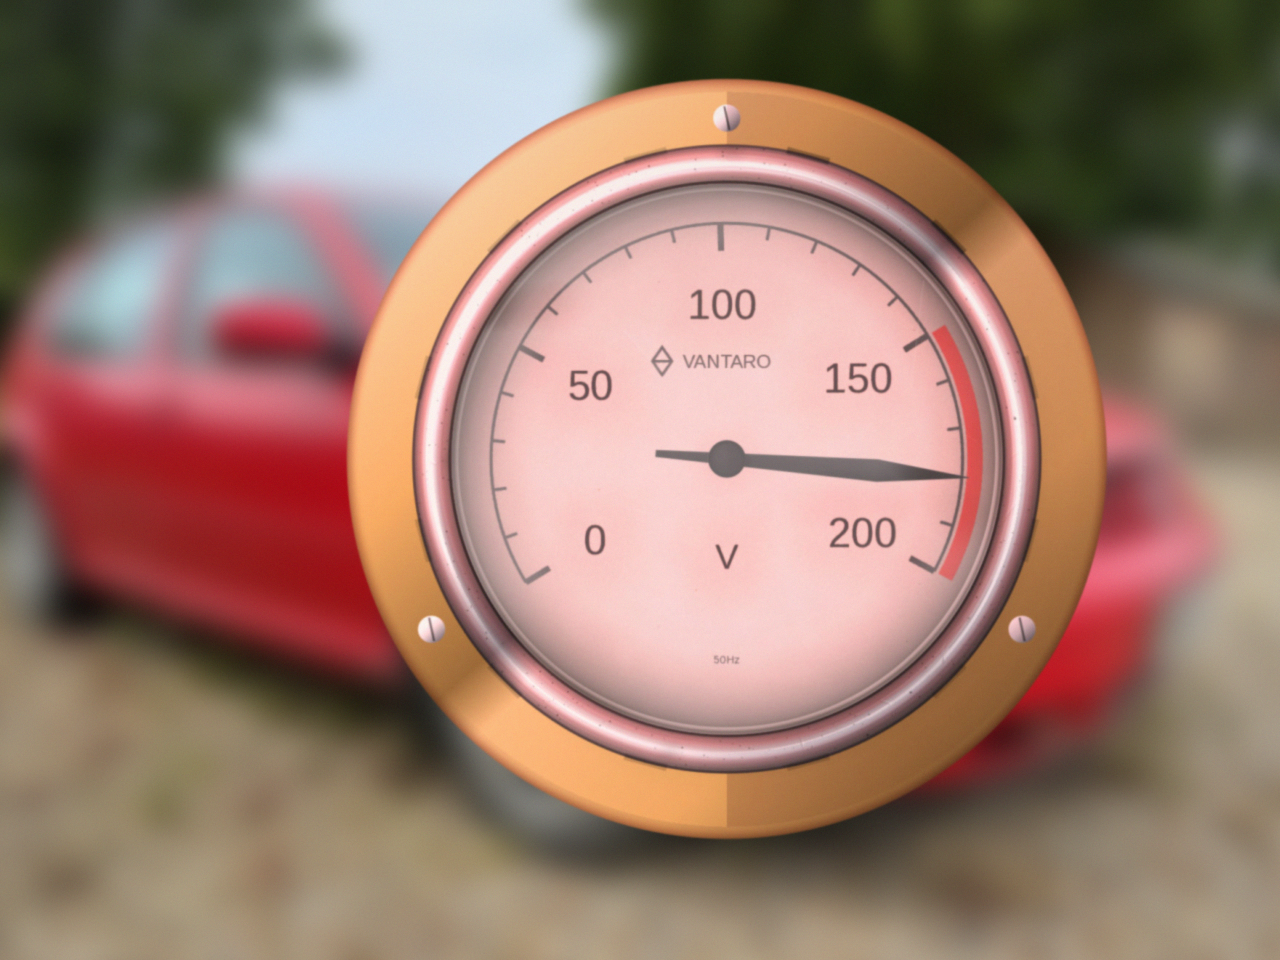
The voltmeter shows 180; V
